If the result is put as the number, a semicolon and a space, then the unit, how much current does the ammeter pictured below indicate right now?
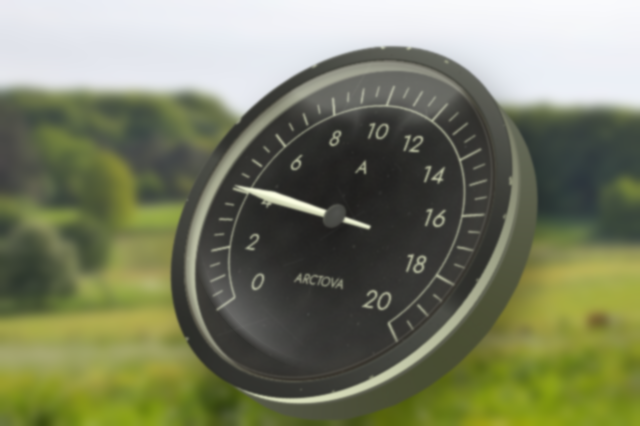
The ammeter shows 4; A
